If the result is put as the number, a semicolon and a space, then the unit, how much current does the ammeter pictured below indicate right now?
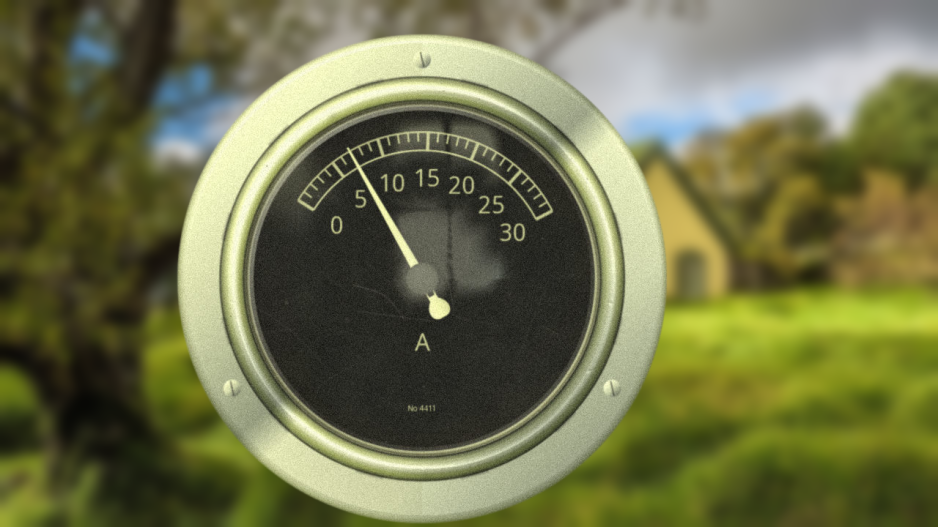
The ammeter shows 7; A
